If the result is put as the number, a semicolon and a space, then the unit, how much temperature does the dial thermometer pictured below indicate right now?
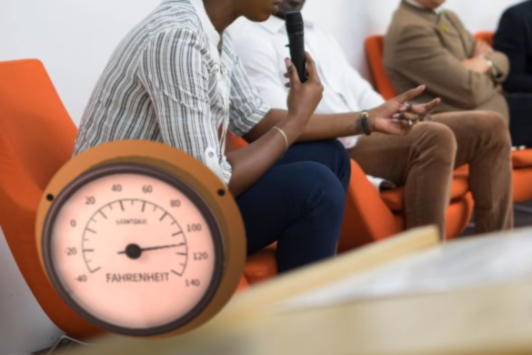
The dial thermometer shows 110; °F
